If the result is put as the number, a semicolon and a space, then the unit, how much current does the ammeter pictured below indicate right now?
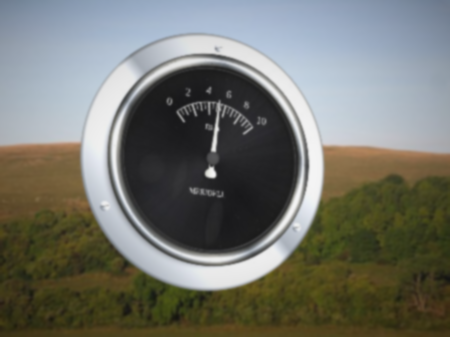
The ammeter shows 5; mA
